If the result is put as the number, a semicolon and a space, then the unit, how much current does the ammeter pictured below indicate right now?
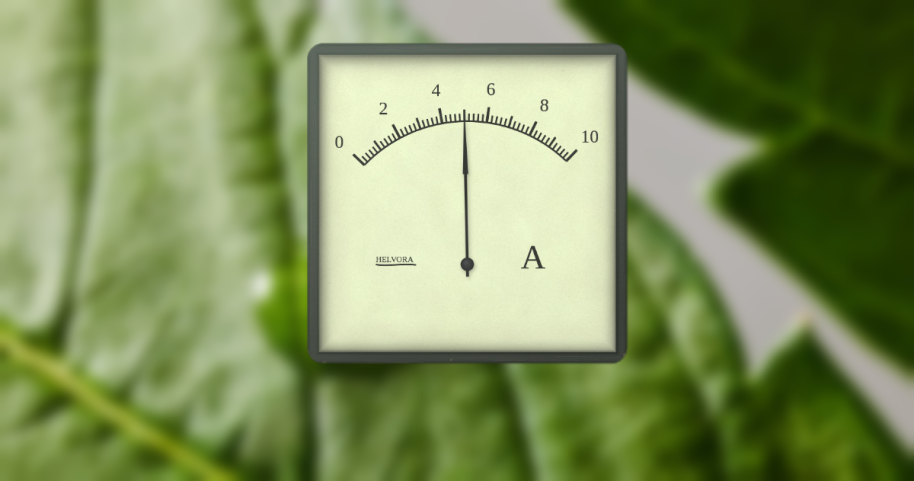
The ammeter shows 5; A
